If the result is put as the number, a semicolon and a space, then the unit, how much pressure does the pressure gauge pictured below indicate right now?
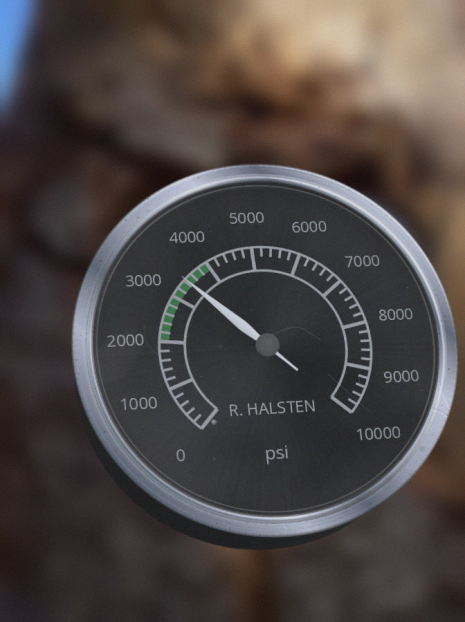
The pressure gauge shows 3400; psi
